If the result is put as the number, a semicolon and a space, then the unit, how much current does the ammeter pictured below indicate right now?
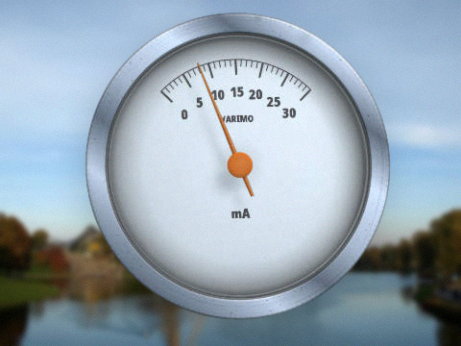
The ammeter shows 8; mA
